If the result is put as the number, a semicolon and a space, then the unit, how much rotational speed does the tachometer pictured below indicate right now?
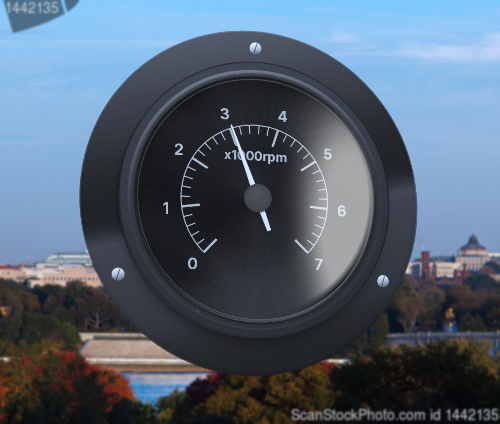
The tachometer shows 3000; rpm
